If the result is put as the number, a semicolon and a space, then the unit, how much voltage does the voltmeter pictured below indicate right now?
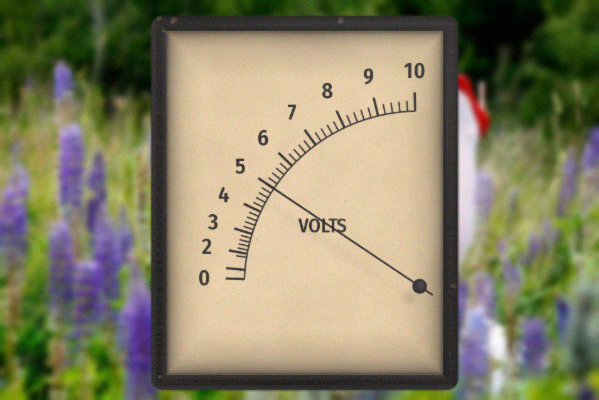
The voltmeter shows 5; V
